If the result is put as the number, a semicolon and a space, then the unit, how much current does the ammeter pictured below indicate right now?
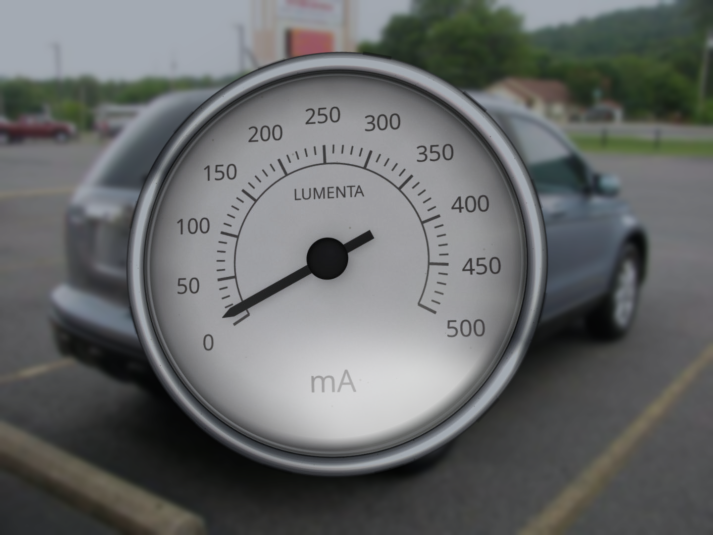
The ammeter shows 10; mA
